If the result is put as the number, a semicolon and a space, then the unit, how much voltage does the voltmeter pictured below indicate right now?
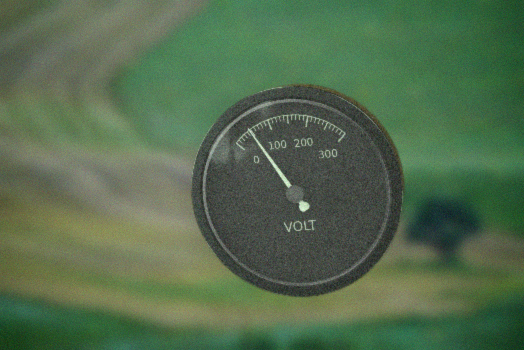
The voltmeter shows 50; V
